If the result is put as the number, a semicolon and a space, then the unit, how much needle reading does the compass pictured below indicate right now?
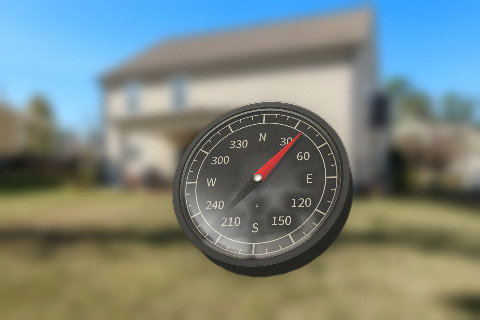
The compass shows 40; °
